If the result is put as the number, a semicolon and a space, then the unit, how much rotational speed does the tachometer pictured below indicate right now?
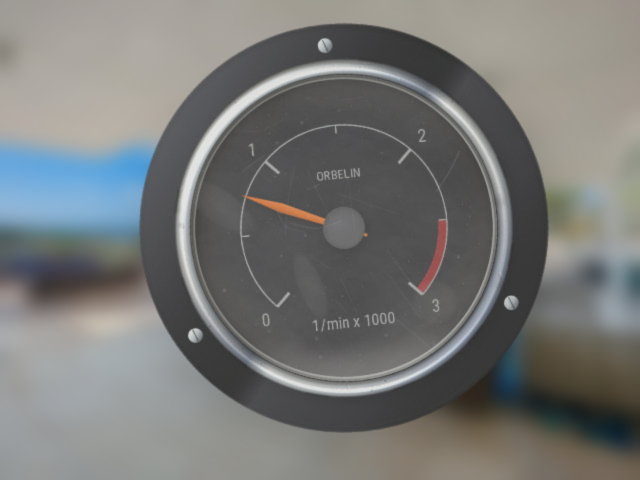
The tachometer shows 750; rpm
